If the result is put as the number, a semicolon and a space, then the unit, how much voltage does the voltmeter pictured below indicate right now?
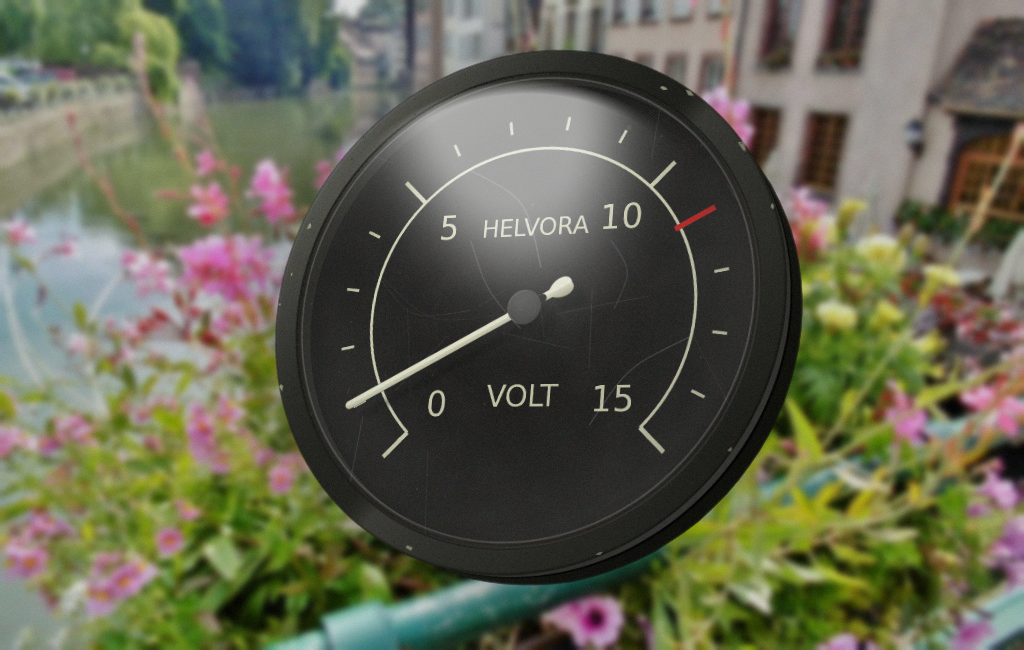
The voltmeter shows 1; V
